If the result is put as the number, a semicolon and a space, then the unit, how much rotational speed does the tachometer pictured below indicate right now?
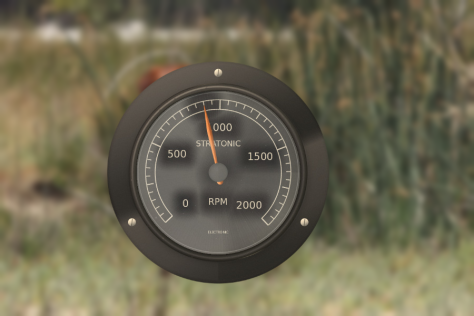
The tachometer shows 900; rpm
